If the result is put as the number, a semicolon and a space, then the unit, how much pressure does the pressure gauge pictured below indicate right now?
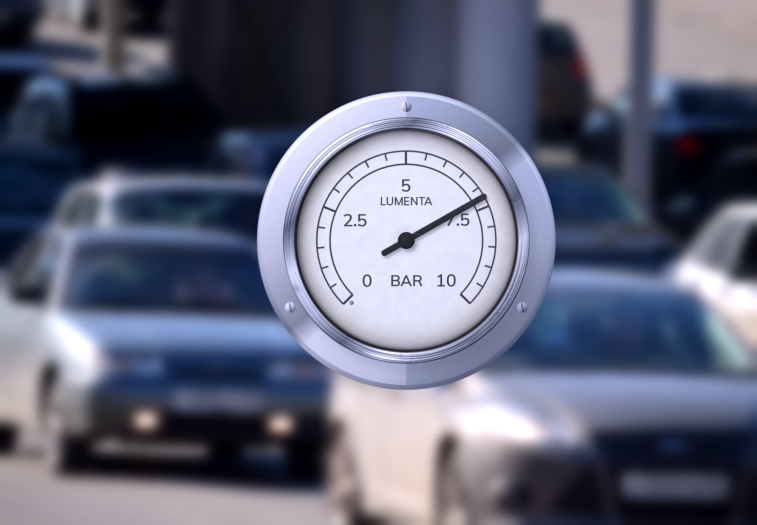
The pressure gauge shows 7.25; bar
